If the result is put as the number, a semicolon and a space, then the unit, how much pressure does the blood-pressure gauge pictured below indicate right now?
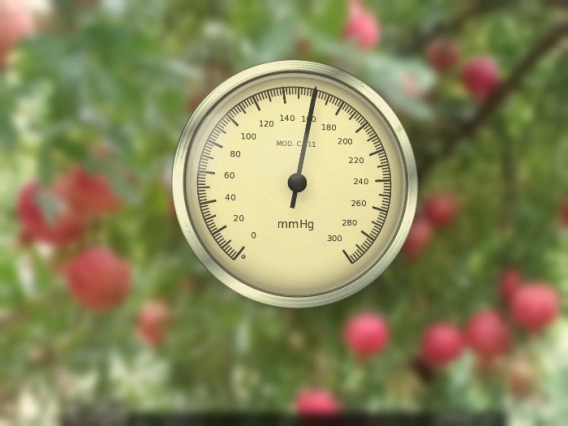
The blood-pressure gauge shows 160; mmHg
